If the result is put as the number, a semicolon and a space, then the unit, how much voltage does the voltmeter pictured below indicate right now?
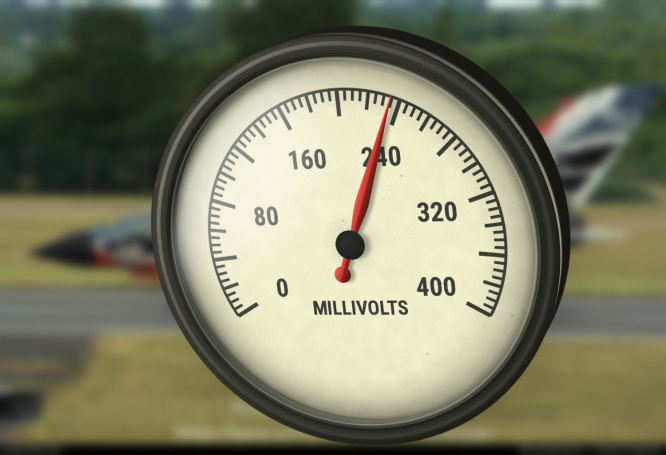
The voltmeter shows 235; mV
